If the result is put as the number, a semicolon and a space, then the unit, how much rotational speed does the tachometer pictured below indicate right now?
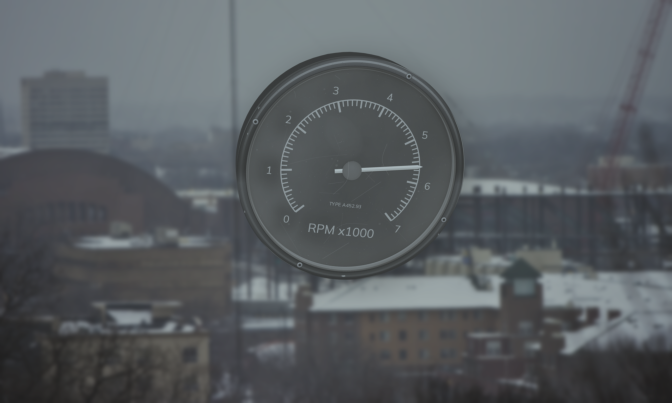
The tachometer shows 5600; rpm
